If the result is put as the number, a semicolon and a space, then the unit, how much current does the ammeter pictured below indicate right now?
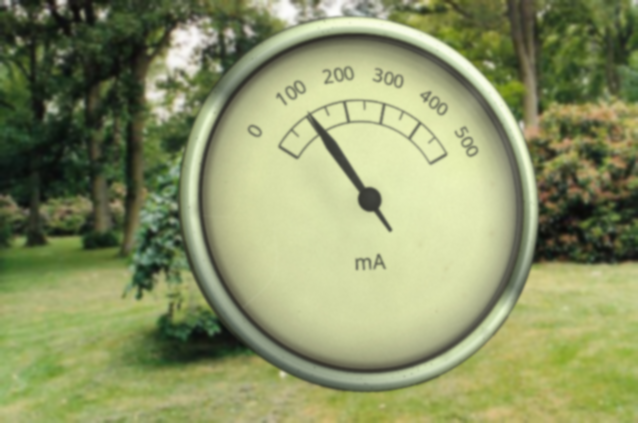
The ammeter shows 100; mA
